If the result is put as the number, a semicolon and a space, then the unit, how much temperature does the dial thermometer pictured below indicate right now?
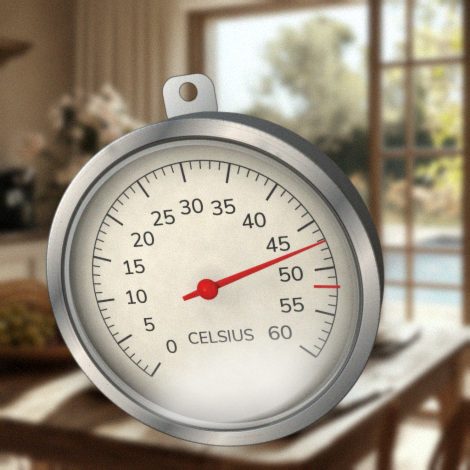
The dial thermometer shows 47; °C
